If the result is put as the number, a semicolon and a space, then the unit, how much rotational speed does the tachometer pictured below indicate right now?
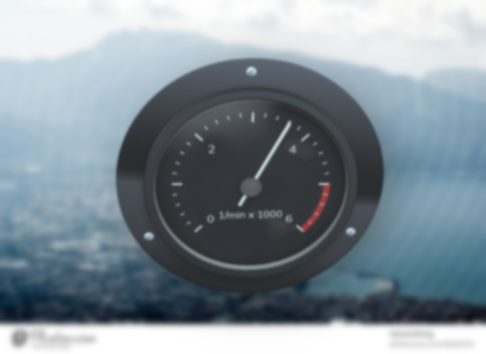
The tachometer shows 3600; rpm
